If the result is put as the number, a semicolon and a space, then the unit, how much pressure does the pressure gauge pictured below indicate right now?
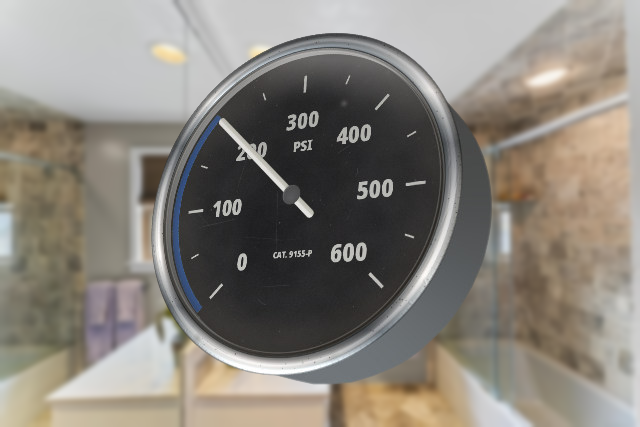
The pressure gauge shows 200; psi
